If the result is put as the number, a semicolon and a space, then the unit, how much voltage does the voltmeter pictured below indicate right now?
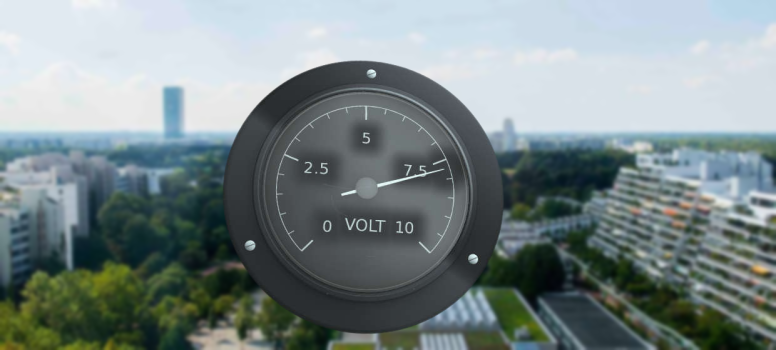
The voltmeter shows 7.75; V
